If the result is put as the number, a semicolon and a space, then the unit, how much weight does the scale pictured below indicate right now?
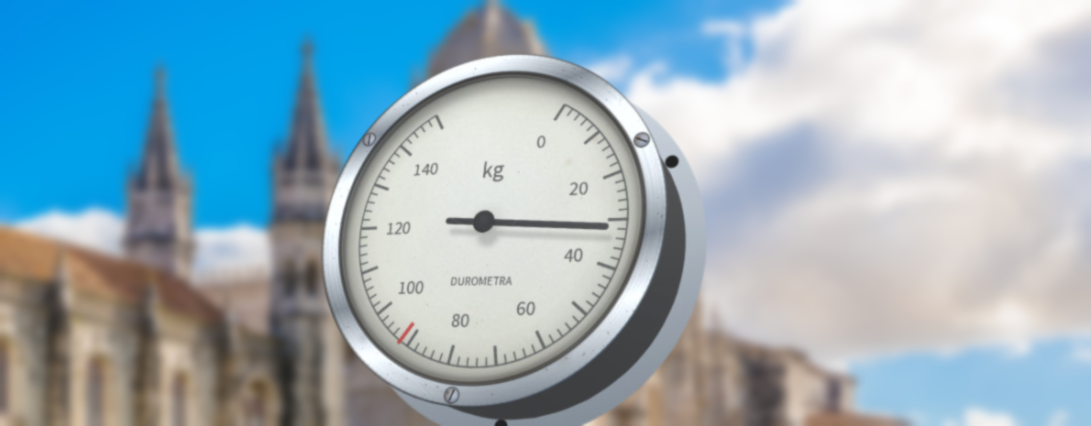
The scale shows 32; kg
